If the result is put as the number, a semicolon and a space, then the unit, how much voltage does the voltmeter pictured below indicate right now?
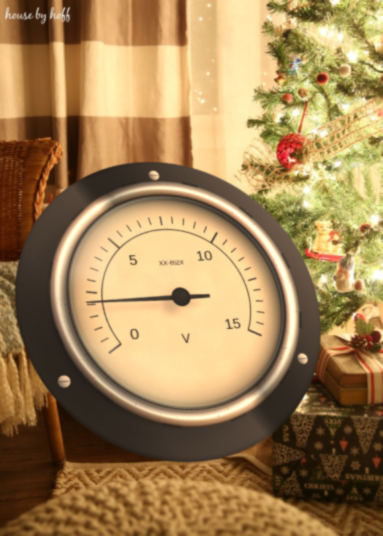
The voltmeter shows 2; V
